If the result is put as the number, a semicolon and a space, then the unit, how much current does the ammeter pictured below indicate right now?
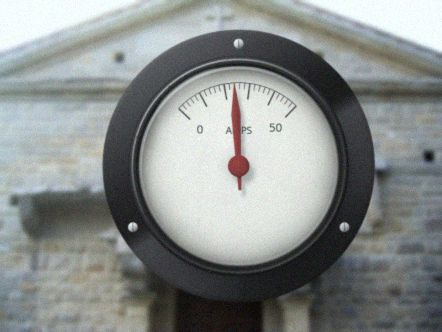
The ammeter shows 24; A
